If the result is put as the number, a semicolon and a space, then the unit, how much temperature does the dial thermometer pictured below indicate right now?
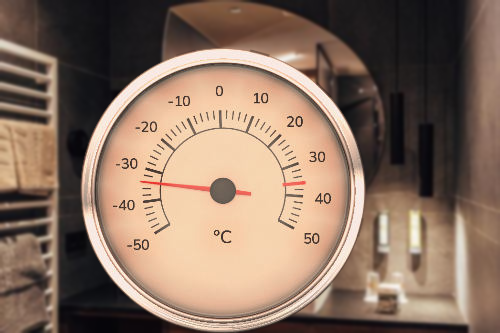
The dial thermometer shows -34; °C
